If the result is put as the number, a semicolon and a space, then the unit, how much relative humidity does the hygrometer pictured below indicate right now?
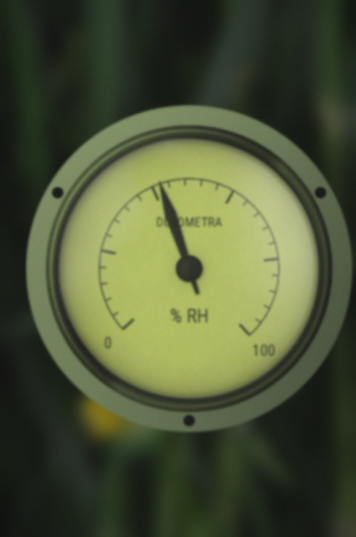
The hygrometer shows 42; %
